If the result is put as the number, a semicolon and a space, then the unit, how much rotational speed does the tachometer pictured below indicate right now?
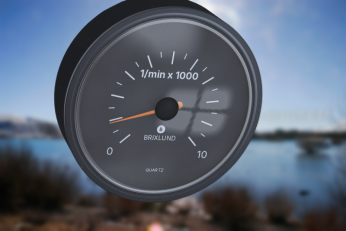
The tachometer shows 1000; rpm
